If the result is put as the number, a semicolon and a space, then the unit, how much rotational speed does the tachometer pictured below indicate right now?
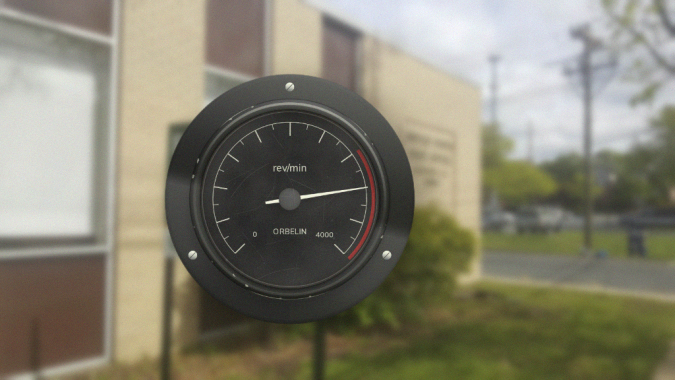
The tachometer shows 3200; rpm
